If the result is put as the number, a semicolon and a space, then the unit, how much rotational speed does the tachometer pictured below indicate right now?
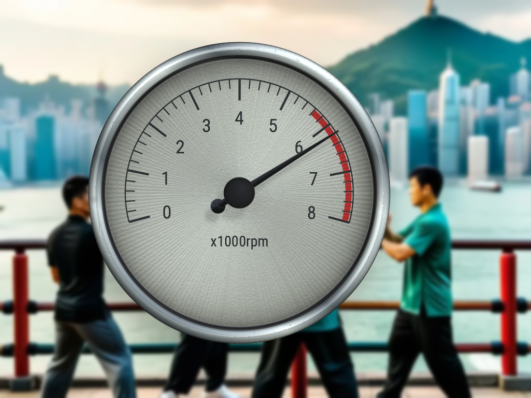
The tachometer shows 6200; rpm
